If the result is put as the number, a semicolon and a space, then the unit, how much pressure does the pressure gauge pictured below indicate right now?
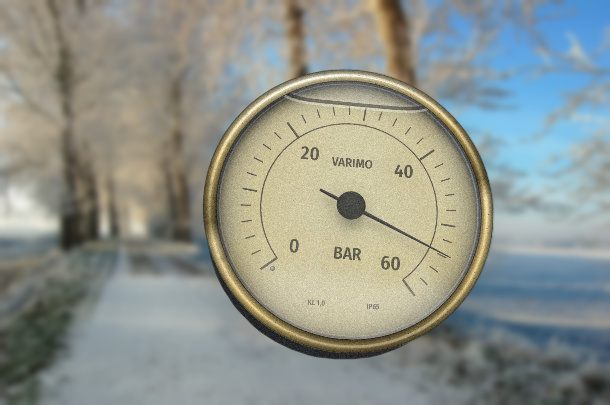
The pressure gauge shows 54; bar
